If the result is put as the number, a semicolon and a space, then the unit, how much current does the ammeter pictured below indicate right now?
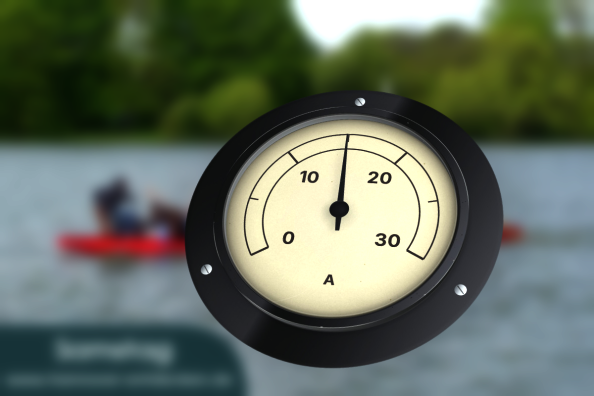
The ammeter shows 15; A
